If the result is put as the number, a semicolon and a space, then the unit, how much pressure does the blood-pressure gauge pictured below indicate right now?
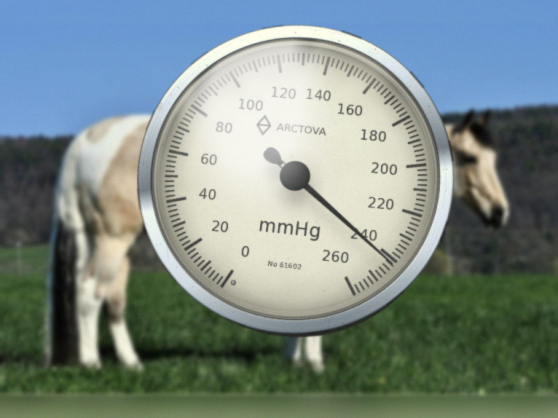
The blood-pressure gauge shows 242; mmHg
